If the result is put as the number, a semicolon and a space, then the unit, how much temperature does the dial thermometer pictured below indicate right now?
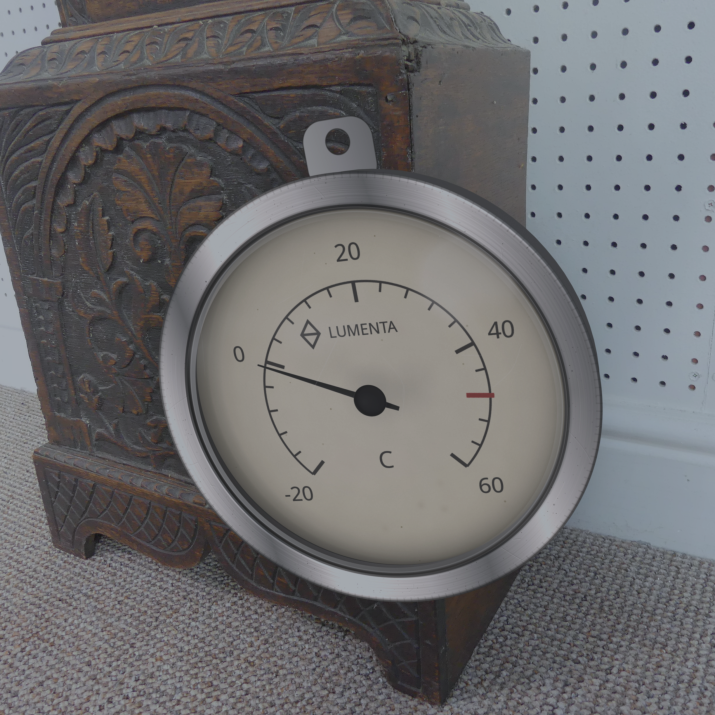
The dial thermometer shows 0; °C
